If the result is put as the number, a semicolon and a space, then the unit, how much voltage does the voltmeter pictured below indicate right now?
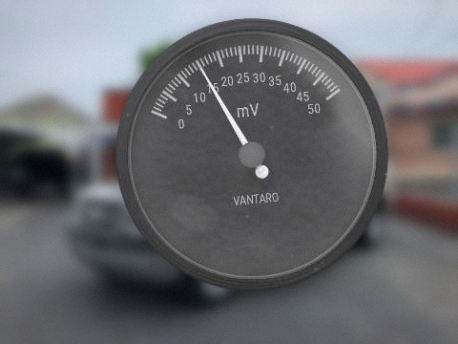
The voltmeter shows 15; mV
